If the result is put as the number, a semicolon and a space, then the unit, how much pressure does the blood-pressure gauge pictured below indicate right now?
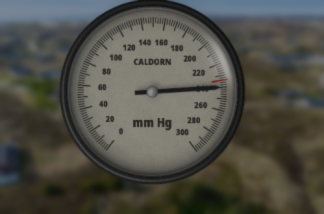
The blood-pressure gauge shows 240; mmHg
